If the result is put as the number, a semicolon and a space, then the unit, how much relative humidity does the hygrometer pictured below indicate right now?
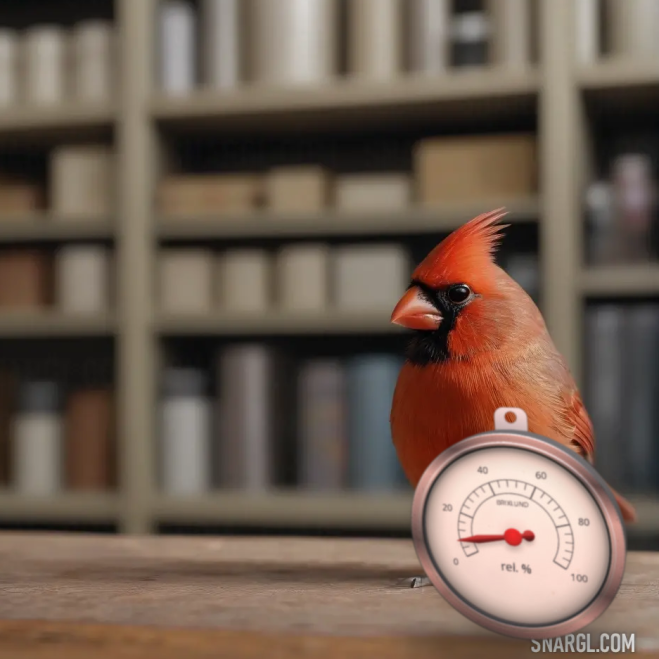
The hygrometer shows 8; %
